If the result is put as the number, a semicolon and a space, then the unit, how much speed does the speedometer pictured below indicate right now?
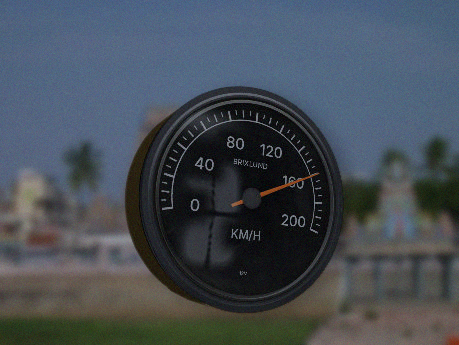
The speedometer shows 160; km/h
